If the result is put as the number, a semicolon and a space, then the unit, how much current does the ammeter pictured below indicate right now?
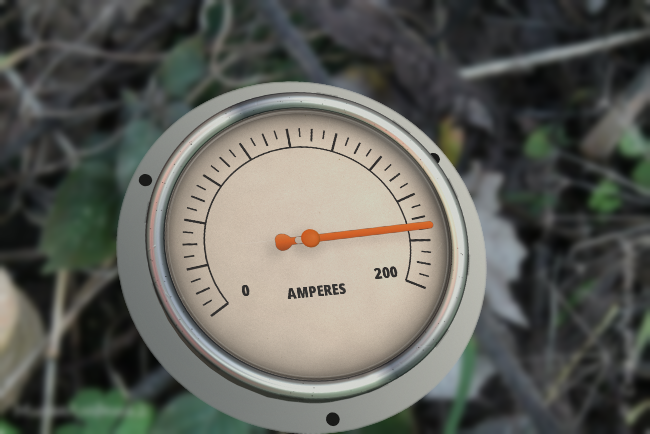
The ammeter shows 175; A
